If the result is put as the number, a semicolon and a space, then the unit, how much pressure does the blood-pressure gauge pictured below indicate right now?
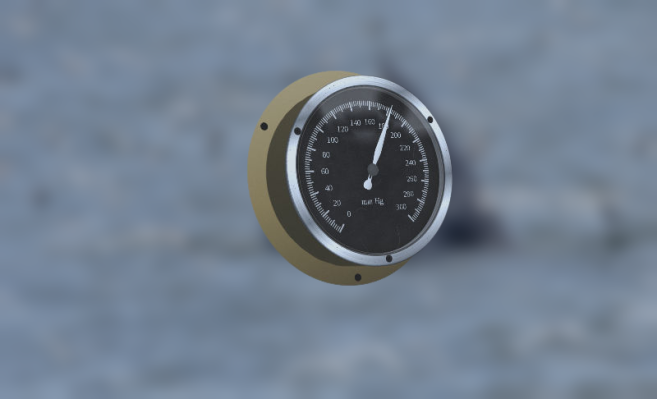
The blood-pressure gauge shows 180; mmHg
